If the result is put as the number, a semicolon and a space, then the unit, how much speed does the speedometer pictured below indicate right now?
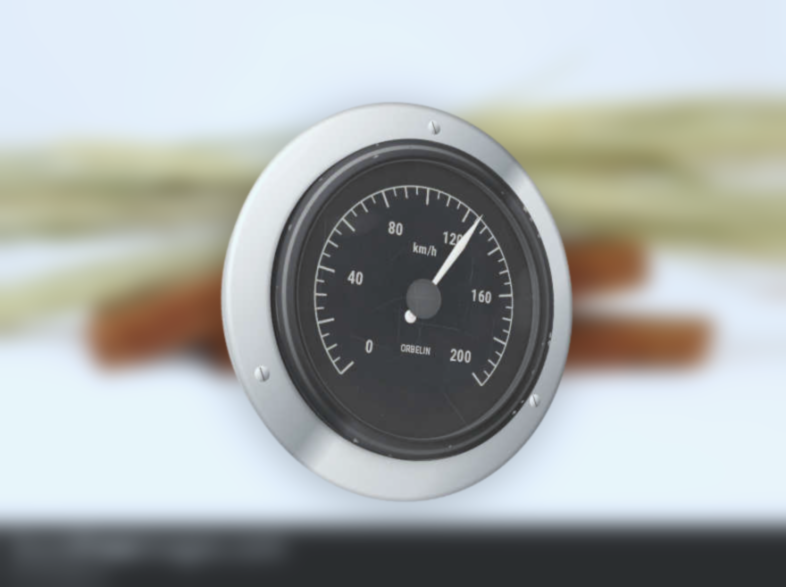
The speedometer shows 125; km/h
